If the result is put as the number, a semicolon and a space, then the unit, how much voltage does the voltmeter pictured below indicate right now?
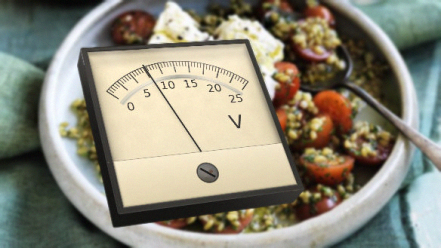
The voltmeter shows 7.5; V
